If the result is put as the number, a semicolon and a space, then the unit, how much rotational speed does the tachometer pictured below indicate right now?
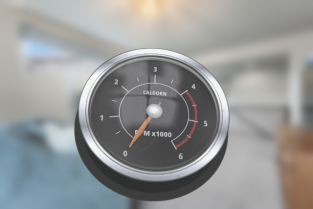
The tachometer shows 0; rpm
